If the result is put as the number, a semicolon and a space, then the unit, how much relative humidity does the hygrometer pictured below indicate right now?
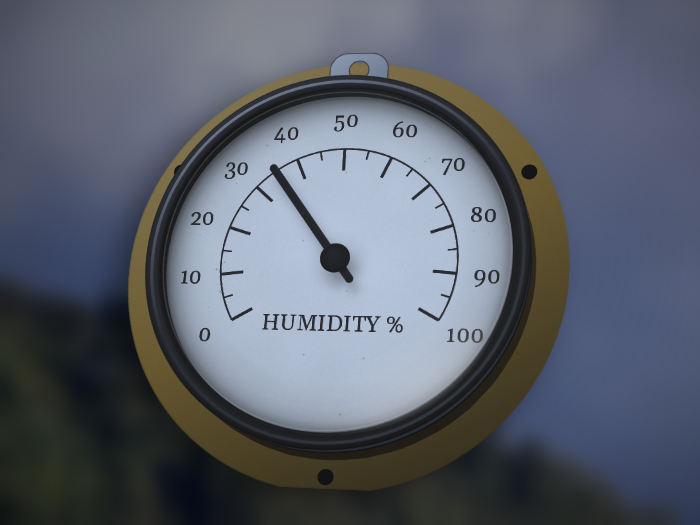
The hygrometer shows 35; %
